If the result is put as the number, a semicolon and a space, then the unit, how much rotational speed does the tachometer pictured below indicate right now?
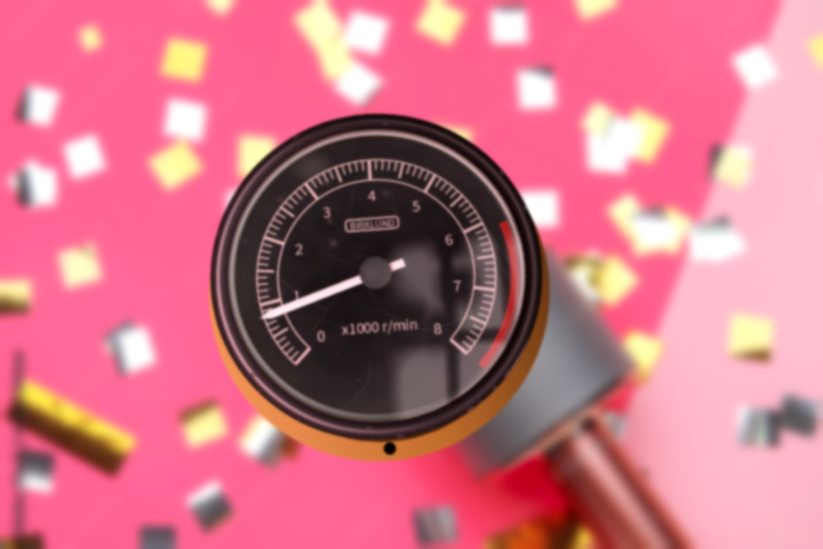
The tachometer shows 800; rpm
